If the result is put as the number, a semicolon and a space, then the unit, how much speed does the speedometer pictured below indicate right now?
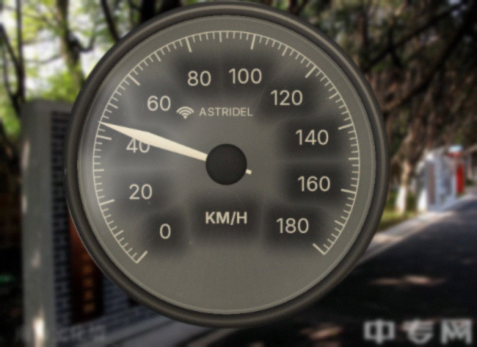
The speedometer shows 44; km/h
